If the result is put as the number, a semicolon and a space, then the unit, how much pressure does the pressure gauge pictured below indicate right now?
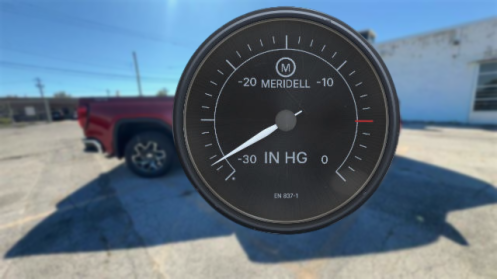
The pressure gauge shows -28.5; inHg
